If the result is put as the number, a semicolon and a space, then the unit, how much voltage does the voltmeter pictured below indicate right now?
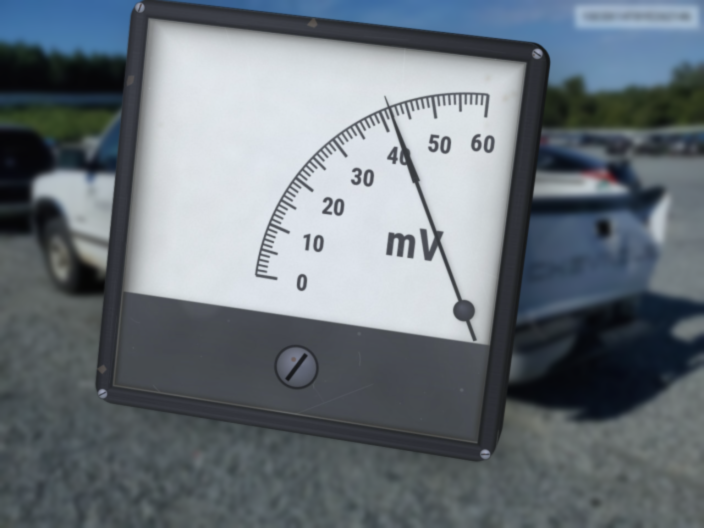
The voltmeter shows 42; mV
